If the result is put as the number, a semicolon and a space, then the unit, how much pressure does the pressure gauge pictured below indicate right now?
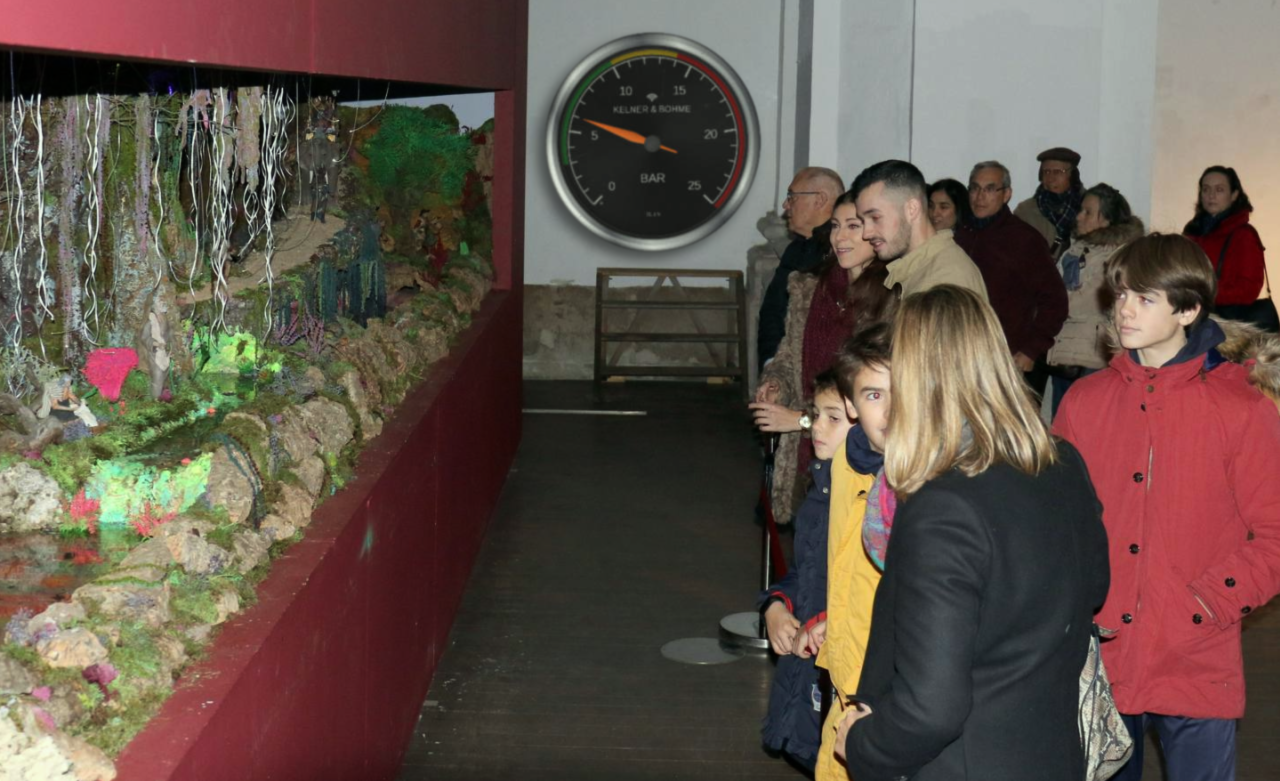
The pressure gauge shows 6; bar
